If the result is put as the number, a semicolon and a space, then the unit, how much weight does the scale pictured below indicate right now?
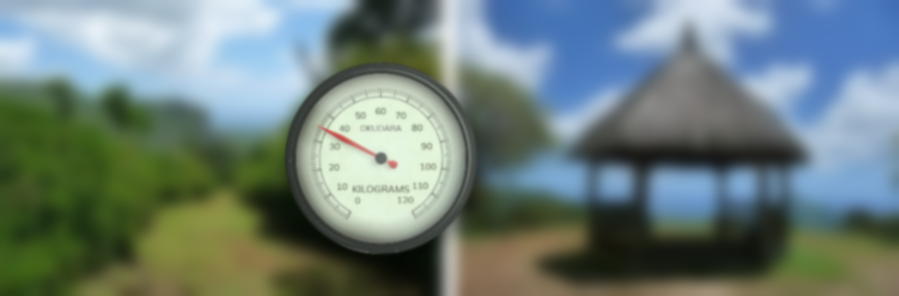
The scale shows 35; kg
